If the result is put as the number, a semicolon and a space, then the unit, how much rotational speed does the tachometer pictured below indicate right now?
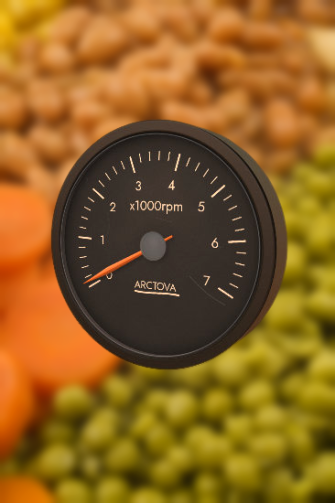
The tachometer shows 100; rpm
